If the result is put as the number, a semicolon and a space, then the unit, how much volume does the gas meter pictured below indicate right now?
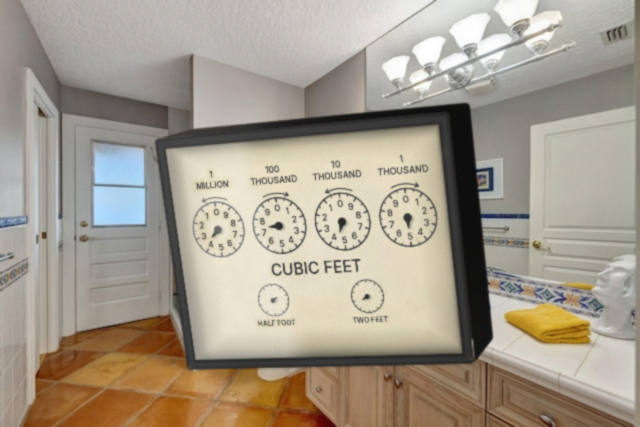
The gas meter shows 374500; ft³
